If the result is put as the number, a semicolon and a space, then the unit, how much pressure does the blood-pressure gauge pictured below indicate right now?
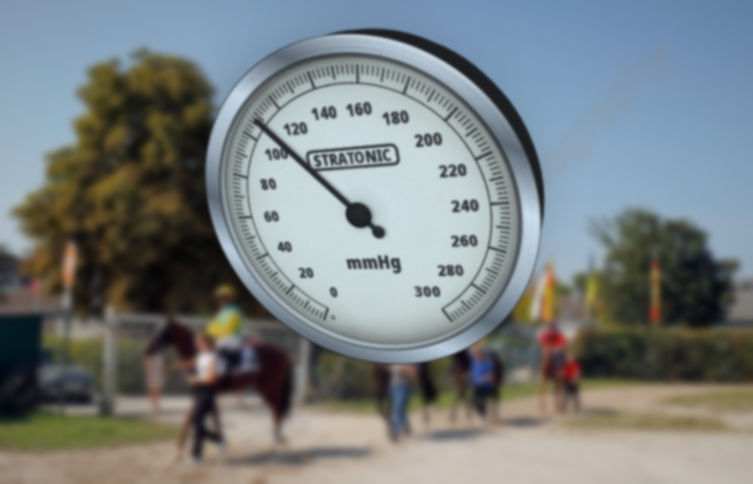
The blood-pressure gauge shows 110; mmHg
